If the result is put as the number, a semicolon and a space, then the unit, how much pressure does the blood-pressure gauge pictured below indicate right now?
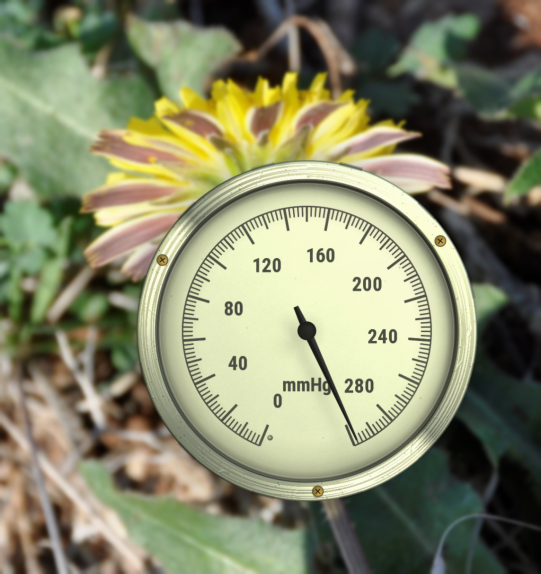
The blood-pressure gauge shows 298; mmHg
